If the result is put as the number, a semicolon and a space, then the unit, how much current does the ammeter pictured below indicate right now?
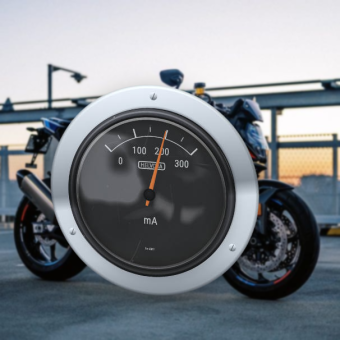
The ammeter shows 200; mA
